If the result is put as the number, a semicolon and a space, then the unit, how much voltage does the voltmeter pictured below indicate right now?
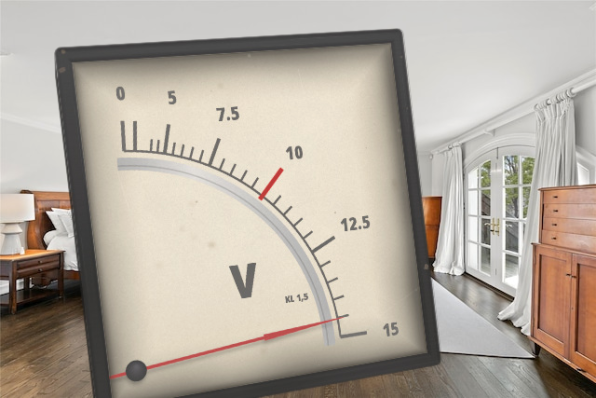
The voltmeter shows 14.5; V
